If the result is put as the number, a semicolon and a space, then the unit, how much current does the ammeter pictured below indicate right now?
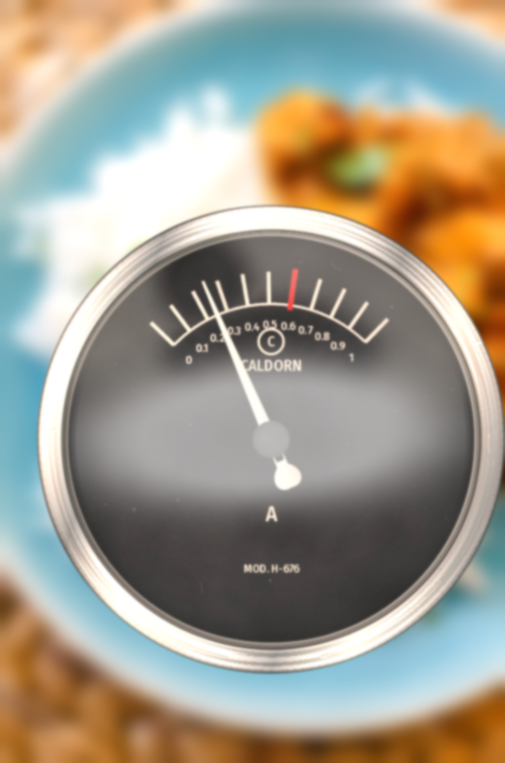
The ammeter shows 0.25; A
